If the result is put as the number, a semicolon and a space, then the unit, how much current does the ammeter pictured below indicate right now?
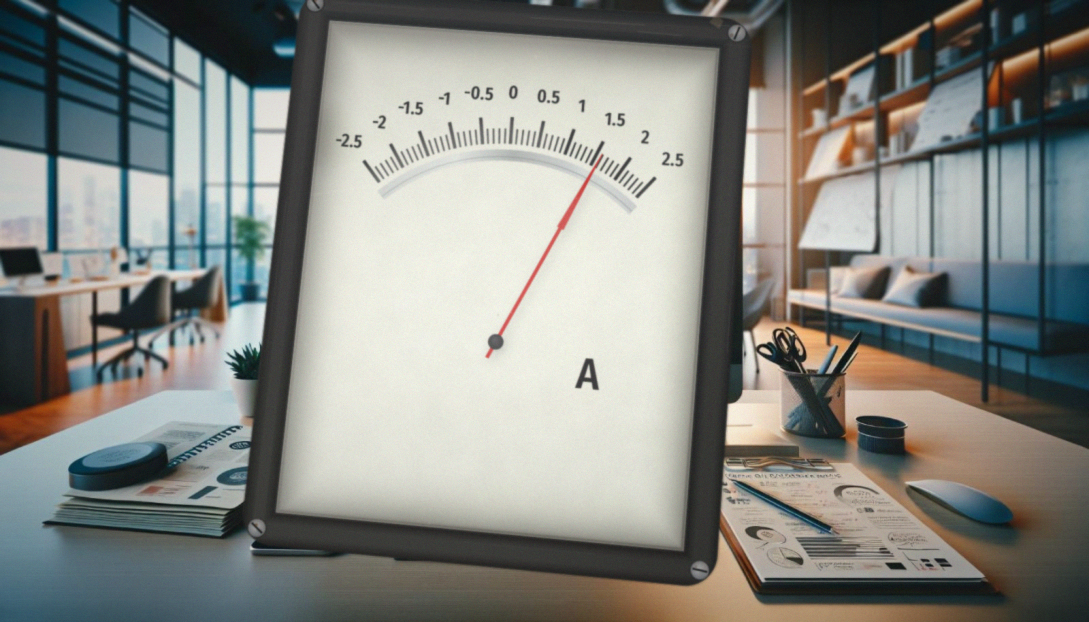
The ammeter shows 1.6; A
